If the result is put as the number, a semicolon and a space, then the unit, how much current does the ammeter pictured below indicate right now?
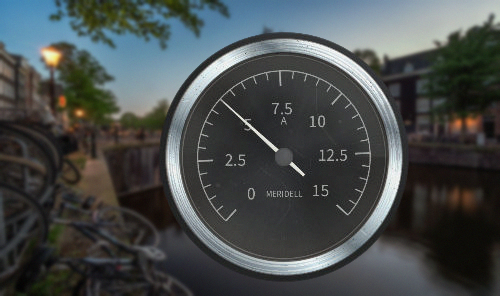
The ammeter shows 5; A
